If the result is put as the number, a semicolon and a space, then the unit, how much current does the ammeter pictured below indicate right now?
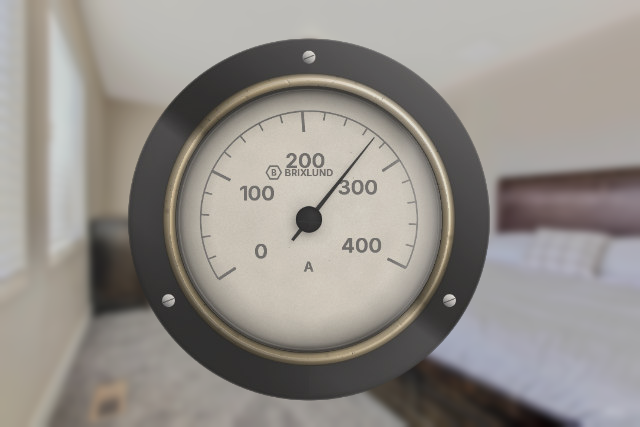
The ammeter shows 270; A
